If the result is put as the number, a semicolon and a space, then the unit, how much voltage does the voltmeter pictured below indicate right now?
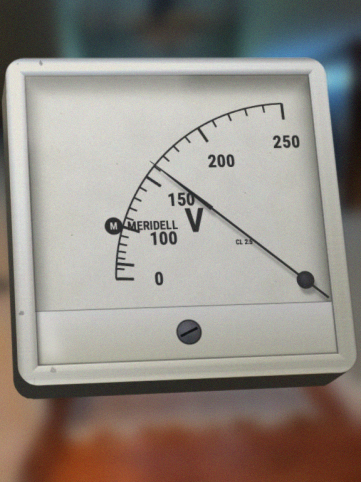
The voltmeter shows 160; V
